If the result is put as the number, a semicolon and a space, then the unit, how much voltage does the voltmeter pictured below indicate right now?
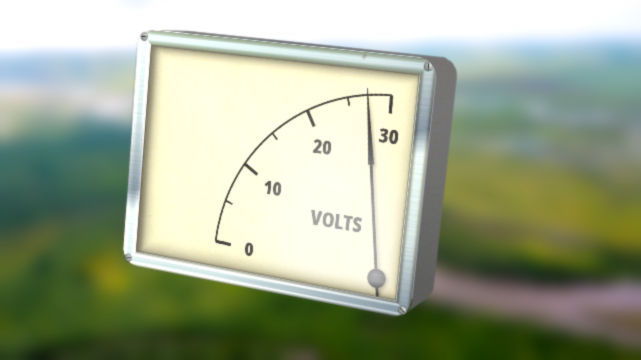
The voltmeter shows 27.5; V
